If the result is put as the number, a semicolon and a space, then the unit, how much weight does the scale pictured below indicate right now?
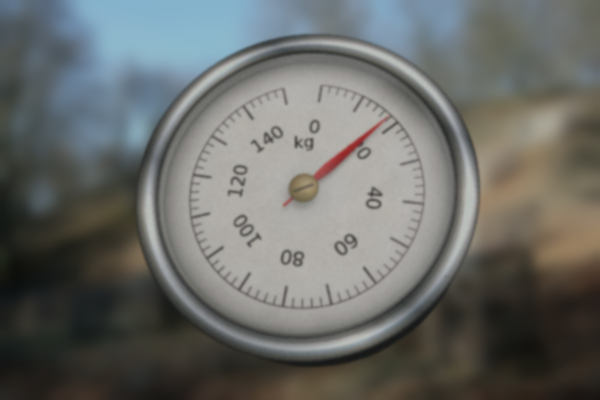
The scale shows 18; kg
